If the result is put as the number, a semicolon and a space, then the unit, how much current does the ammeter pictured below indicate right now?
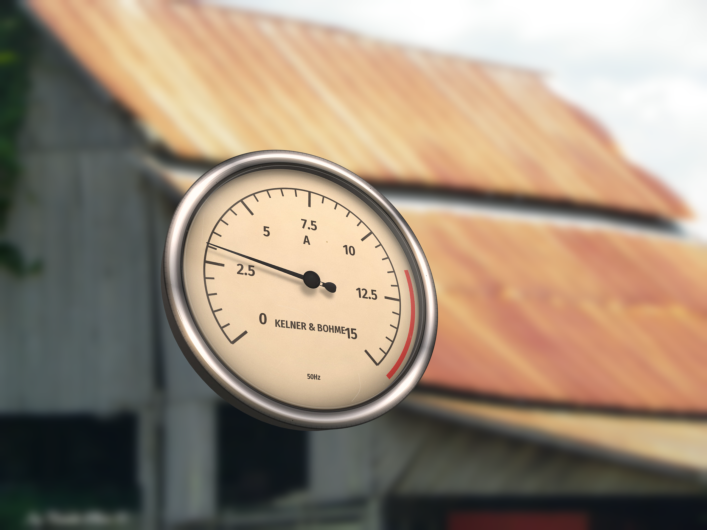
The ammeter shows 3; A
